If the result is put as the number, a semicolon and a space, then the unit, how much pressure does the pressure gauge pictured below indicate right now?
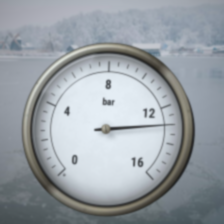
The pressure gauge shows 13; bar
